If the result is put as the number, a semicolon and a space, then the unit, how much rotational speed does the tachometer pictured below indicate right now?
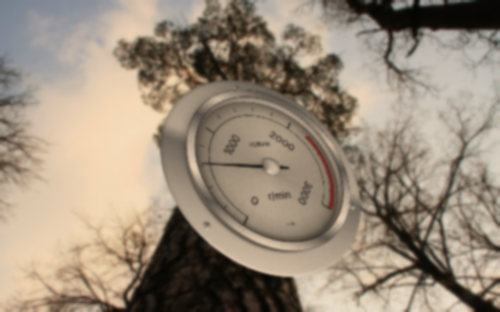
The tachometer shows 600; rpm
